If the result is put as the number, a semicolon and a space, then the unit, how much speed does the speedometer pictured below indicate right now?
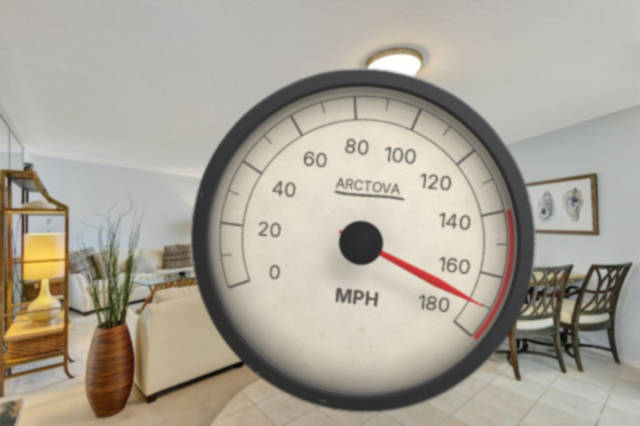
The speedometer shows 170; mph
